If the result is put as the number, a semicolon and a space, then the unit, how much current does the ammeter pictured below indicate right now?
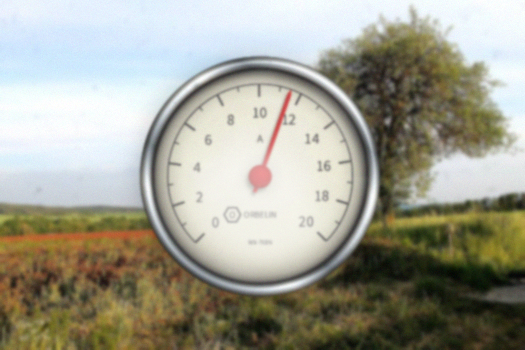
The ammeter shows 11.5; A
